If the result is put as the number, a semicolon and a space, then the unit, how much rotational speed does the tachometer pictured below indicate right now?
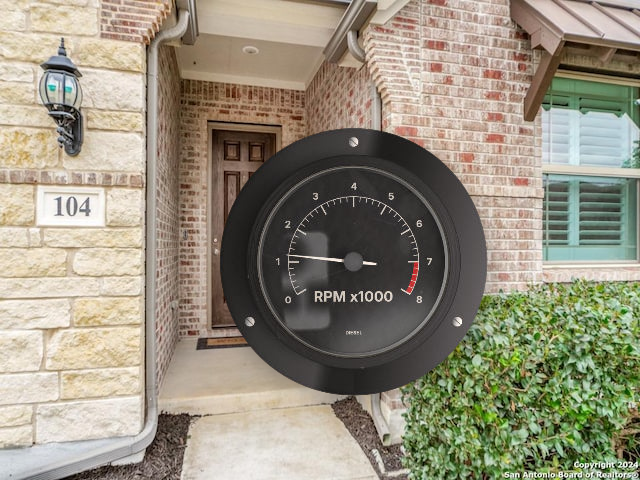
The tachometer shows 1200; rpm
